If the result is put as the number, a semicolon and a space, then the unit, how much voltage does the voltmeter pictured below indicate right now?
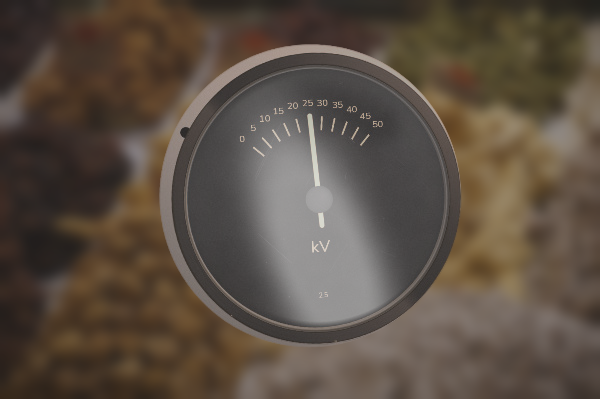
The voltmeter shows 25; kV
